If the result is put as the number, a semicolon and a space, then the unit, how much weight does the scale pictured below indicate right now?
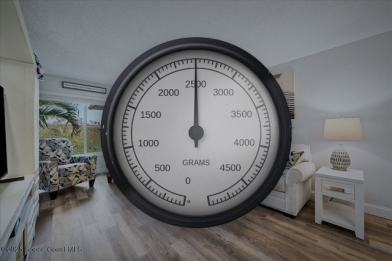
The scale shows 2500; g
